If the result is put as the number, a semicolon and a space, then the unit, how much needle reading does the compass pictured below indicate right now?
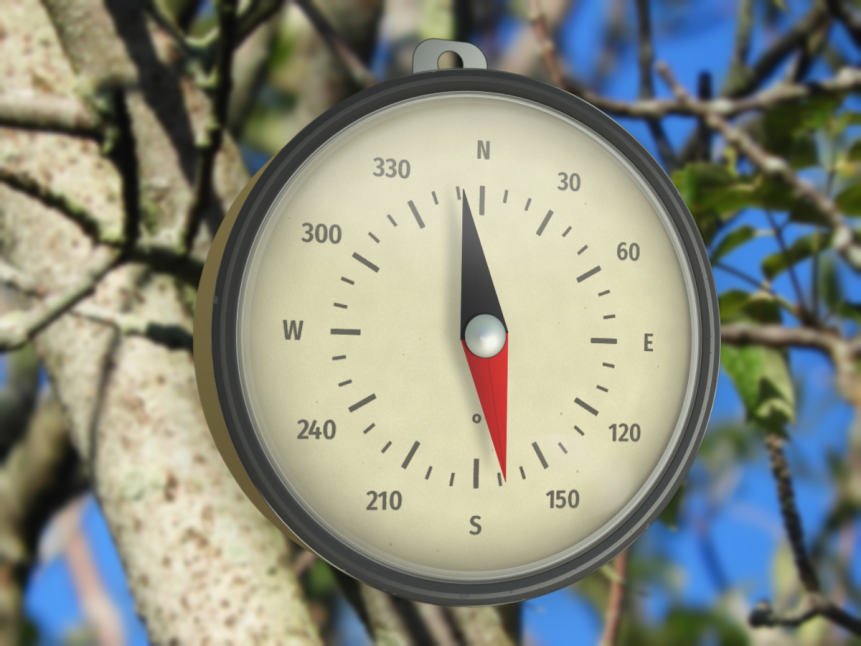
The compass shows 170; °
